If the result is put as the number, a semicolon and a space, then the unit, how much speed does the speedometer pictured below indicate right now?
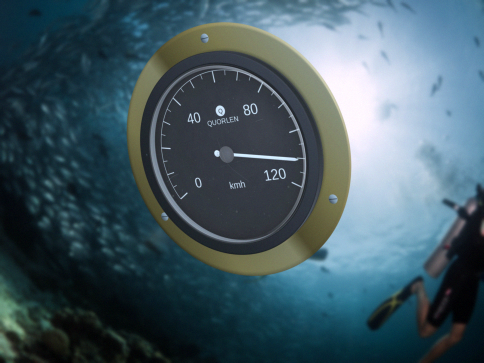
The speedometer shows 110; km/h
